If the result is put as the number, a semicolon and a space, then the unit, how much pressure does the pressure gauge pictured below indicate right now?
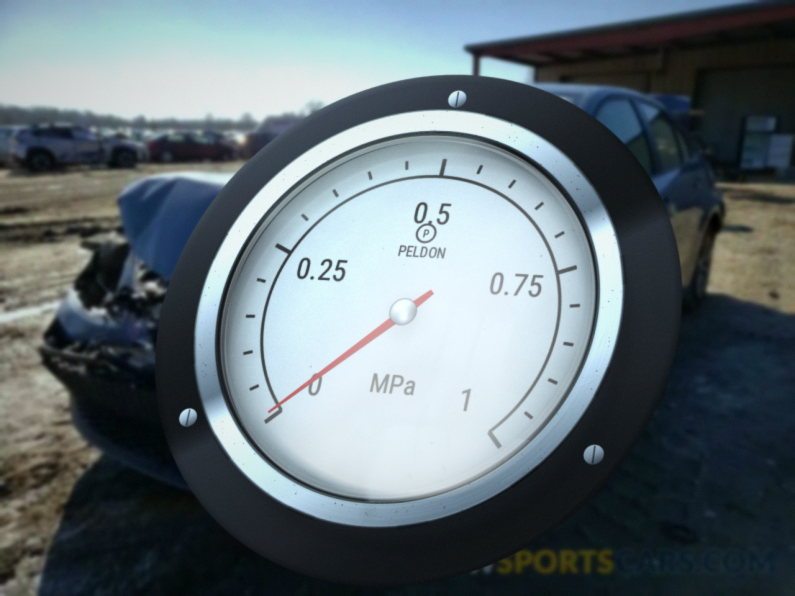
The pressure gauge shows 0; MPa
